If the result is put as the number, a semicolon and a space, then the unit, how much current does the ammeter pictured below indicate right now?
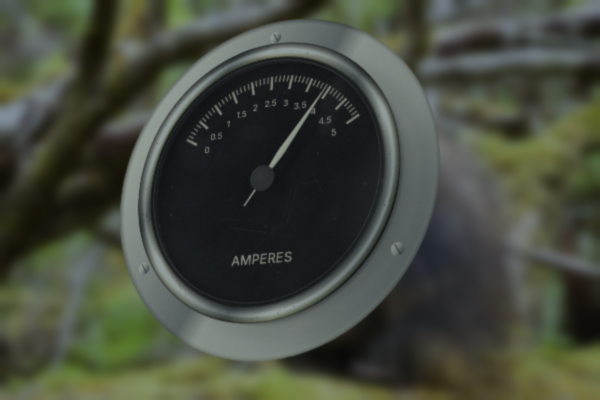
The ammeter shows 4; A
